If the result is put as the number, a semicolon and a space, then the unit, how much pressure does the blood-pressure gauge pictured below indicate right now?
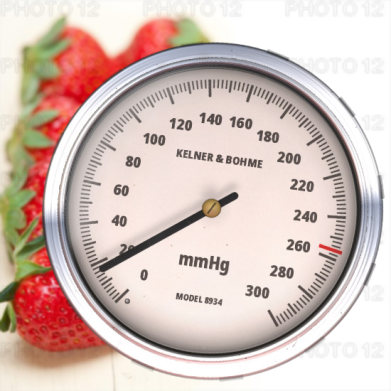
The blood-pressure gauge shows 16; mmHg
